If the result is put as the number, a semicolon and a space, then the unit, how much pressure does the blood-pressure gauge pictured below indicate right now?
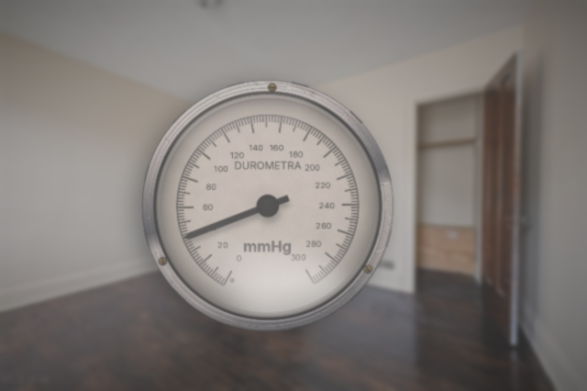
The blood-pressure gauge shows 40; mmHg
